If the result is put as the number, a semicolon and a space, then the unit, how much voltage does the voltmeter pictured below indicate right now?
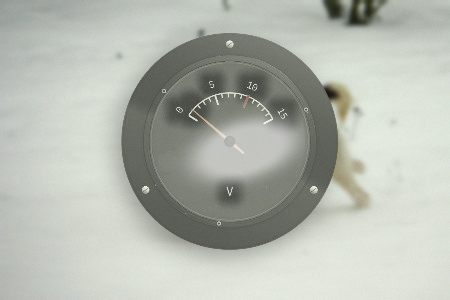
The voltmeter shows 1; V
